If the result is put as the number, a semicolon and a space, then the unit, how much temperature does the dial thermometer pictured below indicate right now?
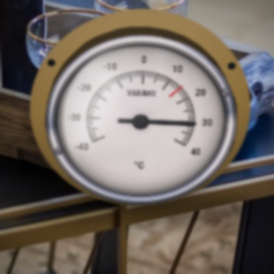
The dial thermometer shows 30; °C
